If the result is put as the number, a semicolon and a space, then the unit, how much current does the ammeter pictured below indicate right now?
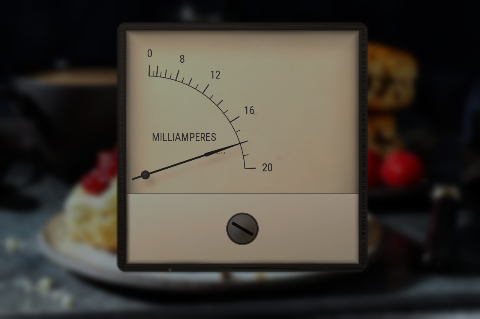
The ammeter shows 18; mA
